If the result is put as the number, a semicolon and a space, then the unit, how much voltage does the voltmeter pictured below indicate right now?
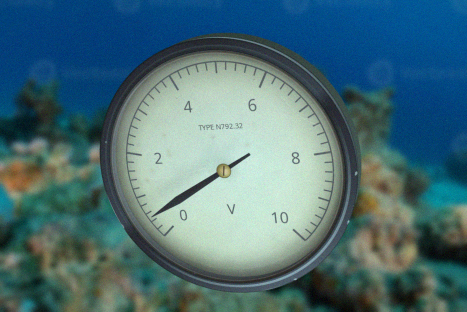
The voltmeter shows 0.5; V
